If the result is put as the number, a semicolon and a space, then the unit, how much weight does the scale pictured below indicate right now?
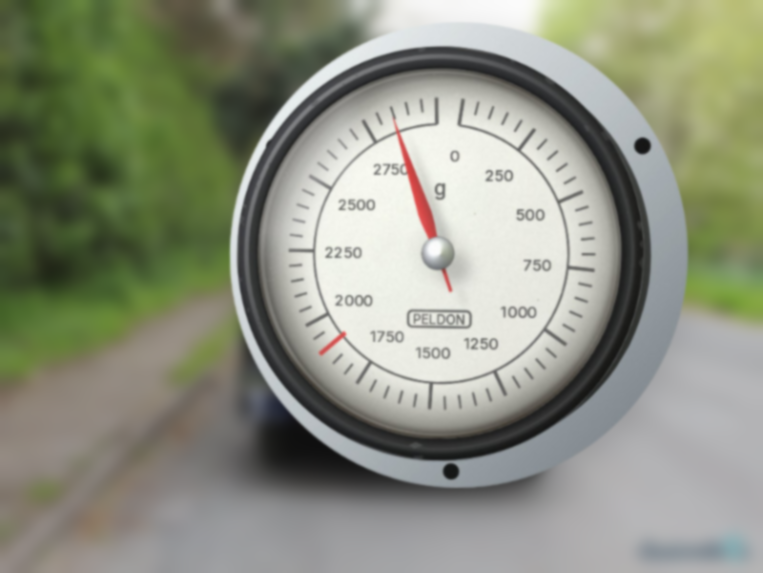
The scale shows 2850; g
